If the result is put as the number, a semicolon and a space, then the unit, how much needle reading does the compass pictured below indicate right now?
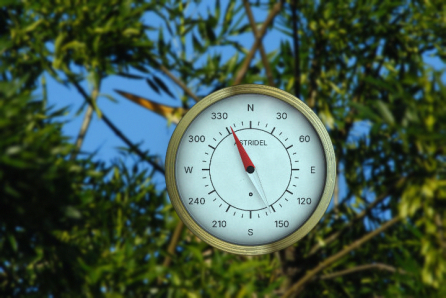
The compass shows 335; °
